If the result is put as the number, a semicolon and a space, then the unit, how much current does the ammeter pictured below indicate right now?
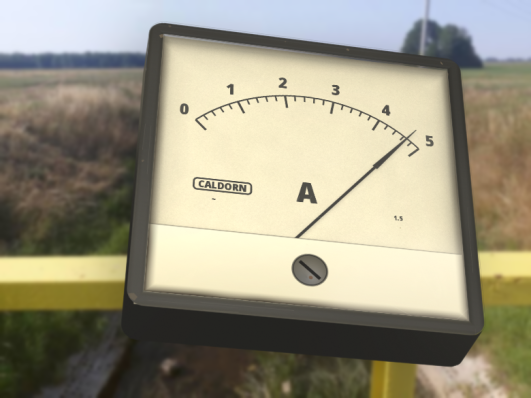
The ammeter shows 4.7; A
